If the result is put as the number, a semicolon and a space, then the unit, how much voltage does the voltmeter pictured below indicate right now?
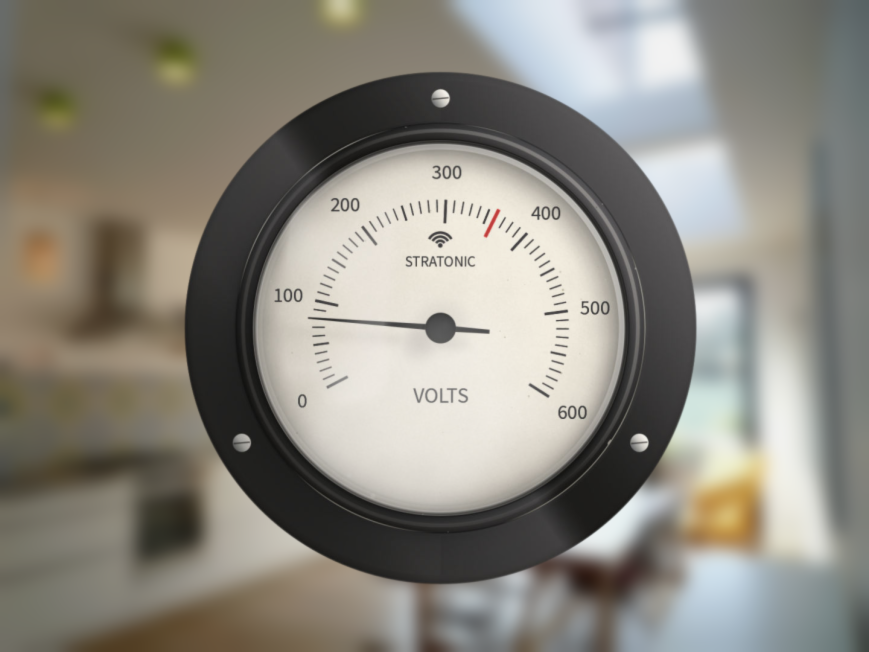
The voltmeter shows 80; V
